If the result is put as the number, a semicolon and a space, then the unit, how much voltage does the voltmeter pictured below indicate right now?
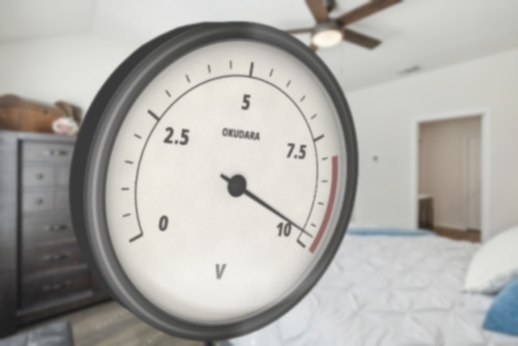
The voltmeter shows 9.75; V
